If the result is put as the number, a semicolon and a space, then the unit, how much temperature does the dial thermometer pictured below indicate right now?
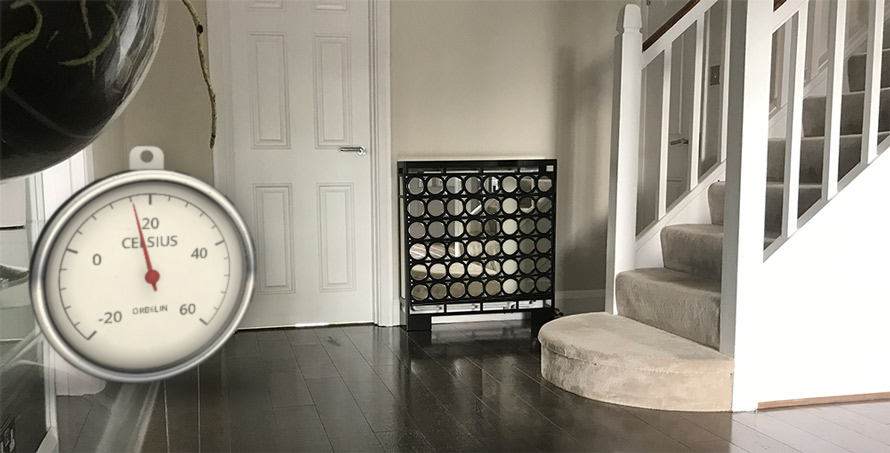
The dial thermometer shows 16; °C
